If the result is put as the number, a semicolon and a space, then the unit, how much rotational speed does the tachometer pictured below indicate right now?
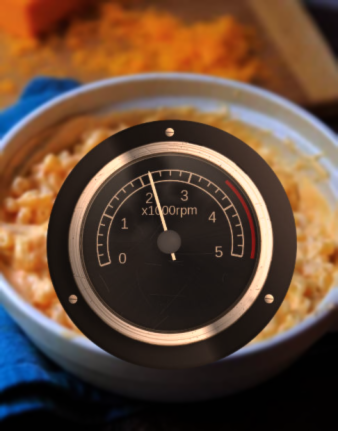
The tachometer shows 2200; rpm
